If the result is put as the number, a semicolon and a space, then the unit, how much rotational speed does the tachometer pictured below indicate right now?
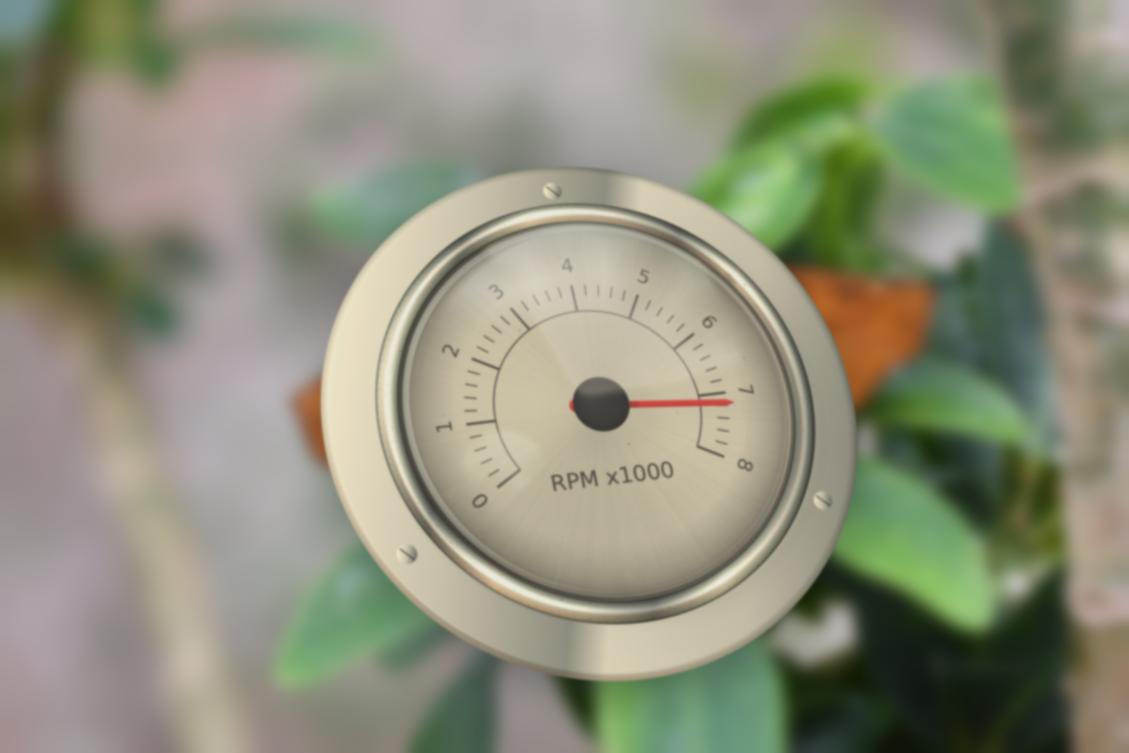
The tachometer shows 7200; rpm
